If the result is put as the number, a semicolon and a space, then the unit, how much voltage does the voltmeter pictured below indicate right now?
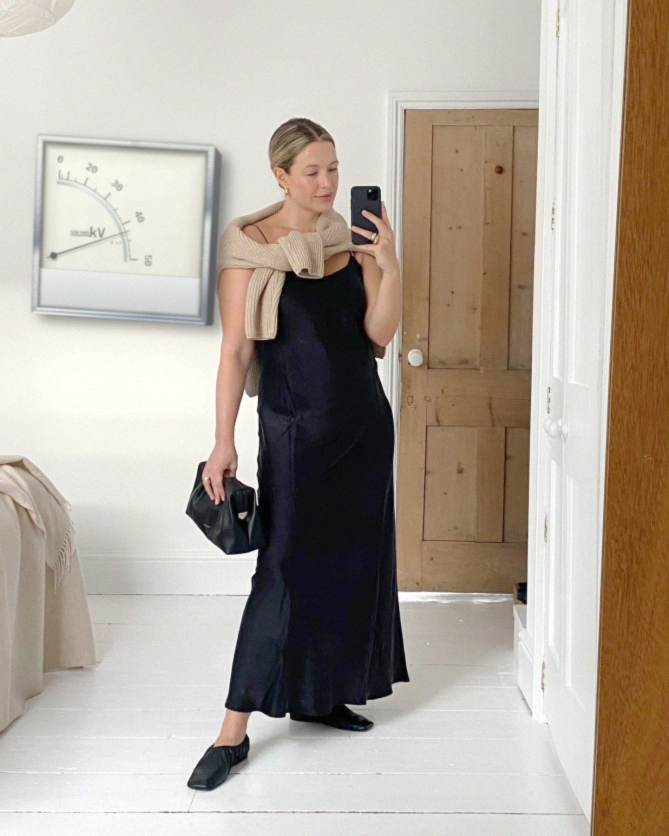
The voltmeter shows 42.5; kV
